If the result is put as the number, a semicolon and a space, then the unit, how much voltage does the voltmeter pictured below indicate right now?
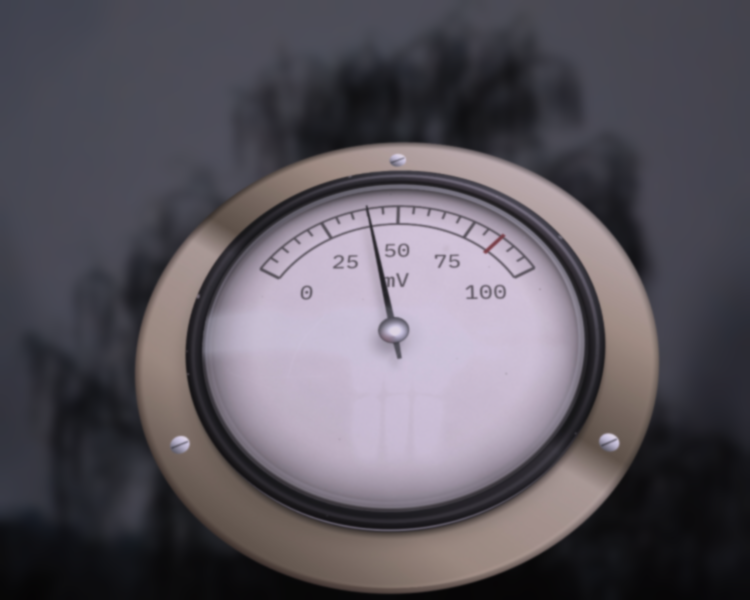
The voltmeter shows 40; mV
